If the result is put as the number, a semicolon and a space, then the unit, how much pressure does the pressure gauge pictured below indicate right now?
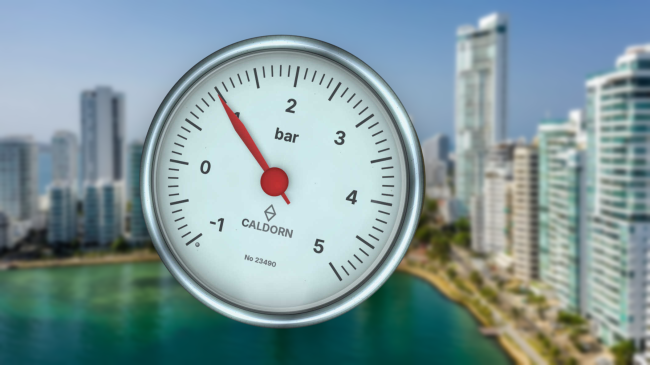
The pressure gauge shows 1; bar
